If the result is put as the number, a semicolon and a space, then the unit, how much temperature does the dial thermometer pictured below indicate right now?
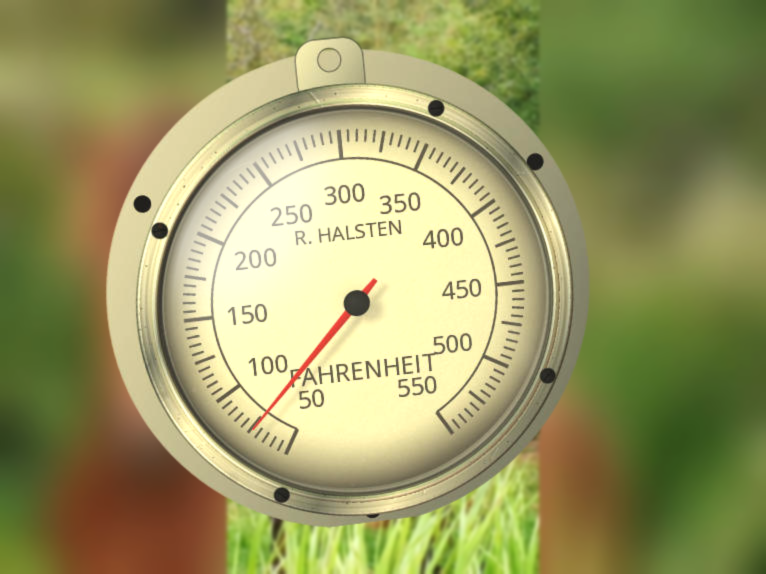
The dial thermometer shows 75; °F
